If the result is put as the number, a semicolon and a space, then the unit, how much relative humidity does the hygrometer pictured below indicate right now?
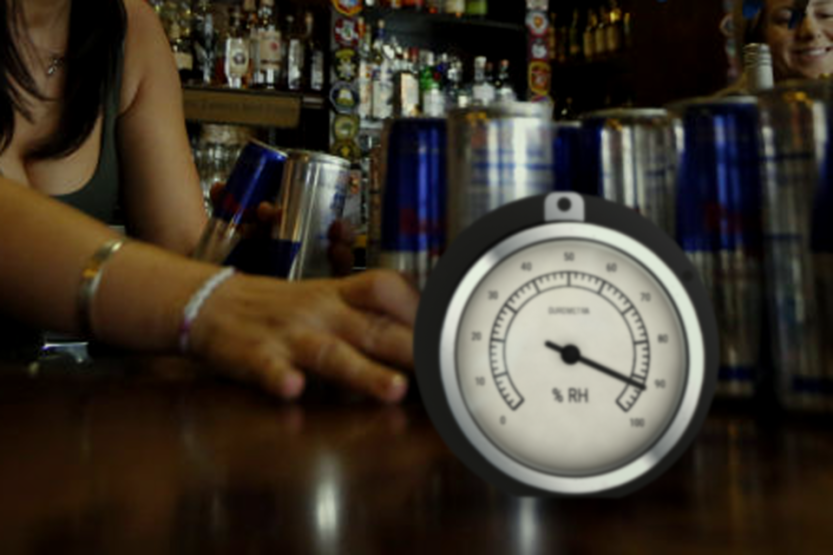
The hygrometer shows 92; %
